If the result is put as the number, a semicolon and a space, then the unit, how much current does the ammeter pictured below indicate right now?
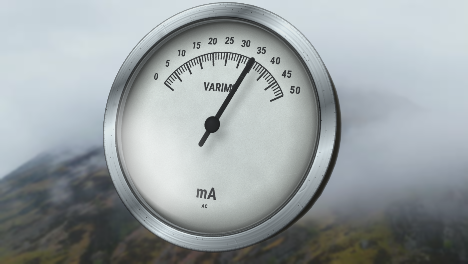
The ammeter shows 35; mA
